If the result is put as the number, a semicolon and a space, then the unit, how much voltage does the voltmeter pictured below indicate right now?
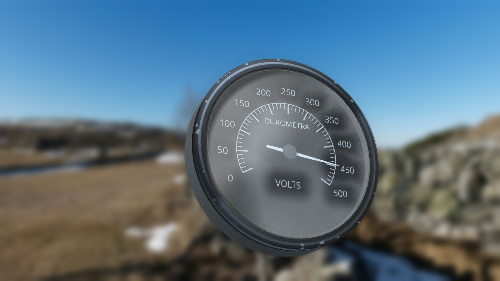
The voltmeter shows 450; V
